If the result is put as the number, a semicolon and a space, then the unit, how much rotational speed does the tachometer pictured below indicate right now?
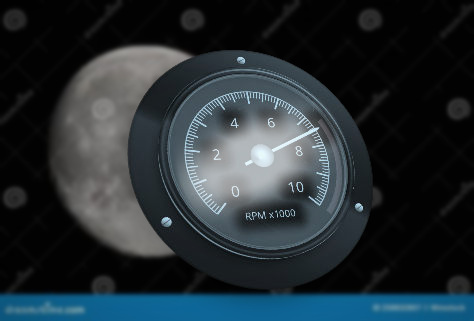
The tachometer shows 7500; rpm
